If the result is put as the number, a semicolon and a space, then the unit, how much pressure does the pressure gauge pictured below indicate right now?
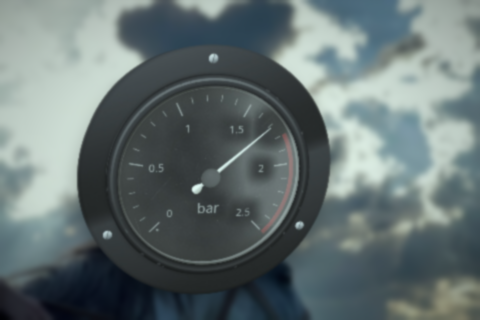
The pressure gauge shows 1.7; bar
